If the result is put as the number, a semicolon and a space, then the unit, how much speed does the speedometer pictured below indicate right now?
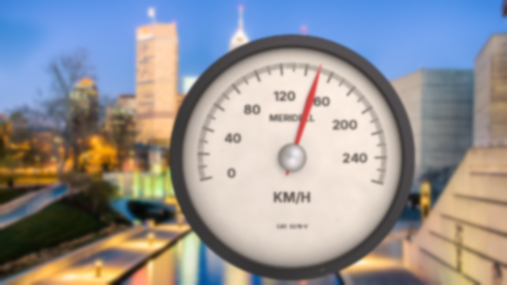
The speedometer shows 150; km/h
